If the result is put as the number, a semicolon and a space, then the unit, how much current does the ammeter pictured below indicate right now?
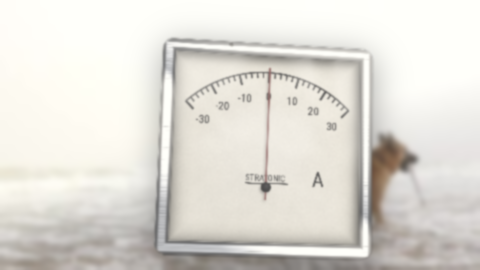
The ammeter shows 0; A
